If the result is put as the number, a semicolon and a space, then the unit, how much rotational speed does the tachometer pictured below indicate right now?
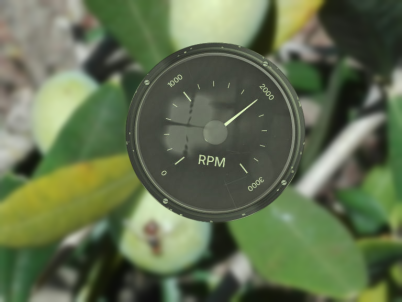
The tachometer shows 2000; rpm
